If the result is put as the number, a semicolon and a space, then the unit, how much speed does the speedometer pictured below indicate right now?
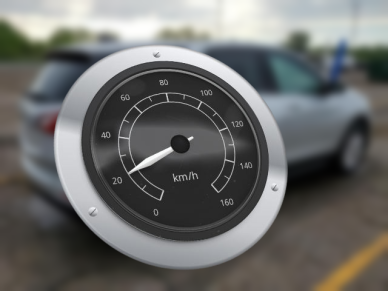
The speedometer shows 20; km/h
